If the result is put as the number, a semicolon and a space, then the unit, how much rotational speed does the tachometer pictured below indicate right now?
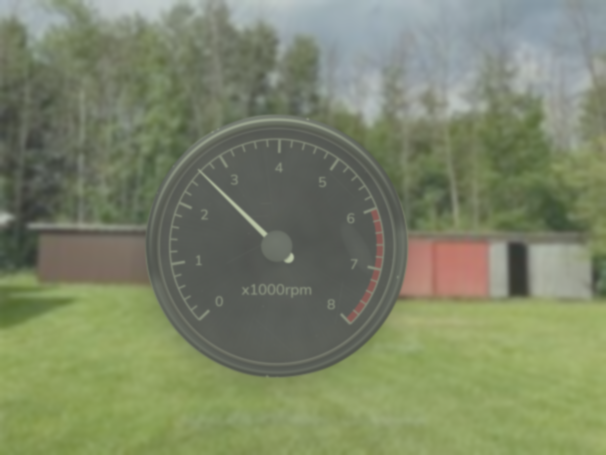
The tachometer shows 2600; rpm
